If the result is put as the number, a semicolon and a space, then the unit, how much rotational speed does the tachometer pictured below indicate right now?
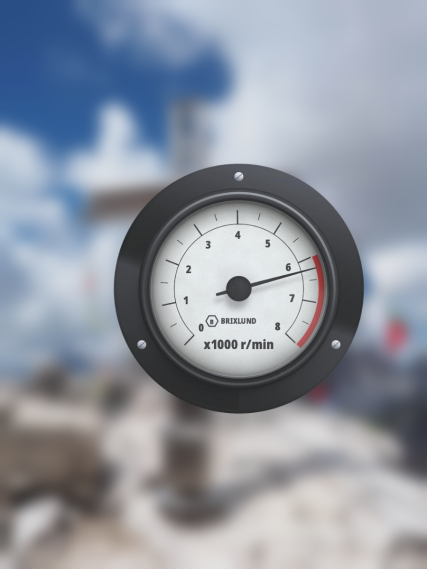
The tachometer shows 6250; rpm
